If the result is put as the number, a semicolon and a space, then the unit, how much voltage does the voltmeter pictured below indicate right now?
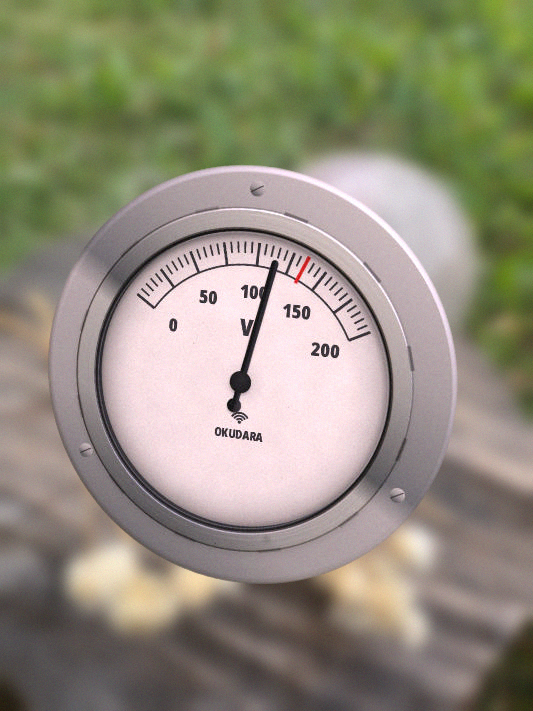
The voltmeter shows 115; V
